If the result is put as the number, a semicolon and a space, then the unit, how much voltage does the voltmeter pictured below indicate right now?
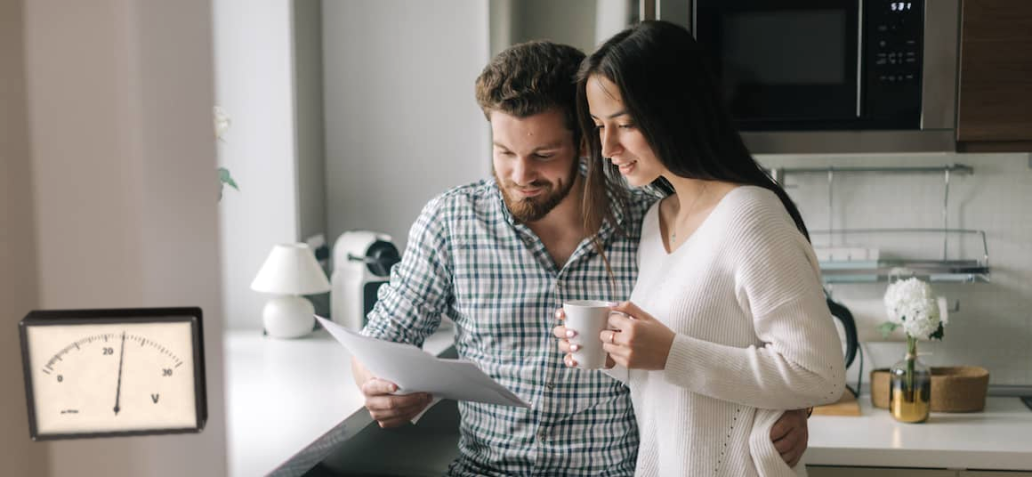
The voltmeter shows 22.5; V
